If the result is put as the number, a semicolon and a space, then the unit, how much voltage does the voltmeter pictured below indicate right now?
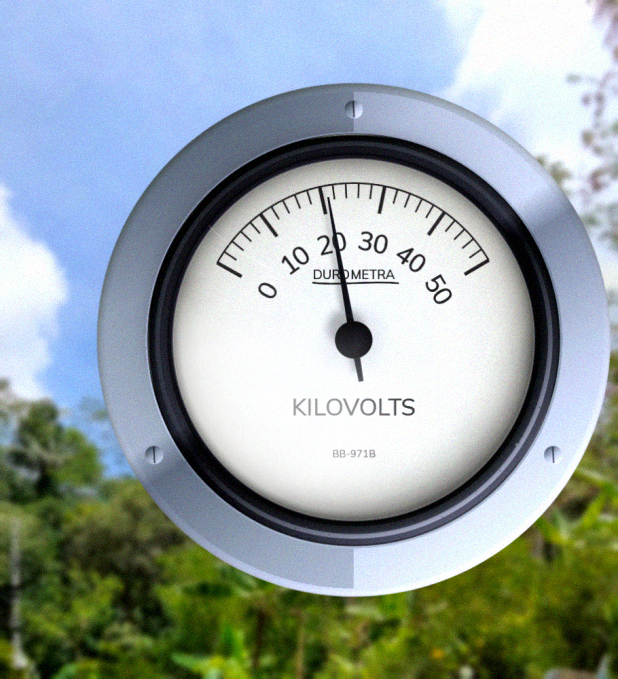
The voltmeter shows 21; kV
